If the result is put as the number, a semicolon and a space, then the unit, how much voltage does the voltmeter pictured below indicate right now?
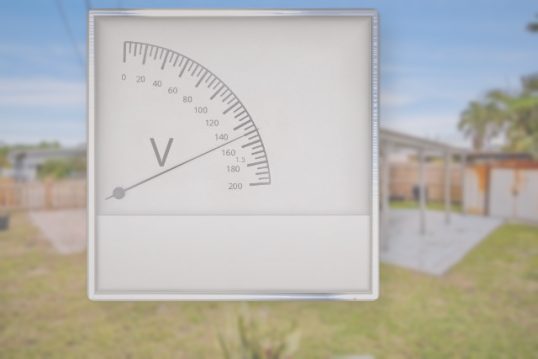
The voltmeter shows 150; V
